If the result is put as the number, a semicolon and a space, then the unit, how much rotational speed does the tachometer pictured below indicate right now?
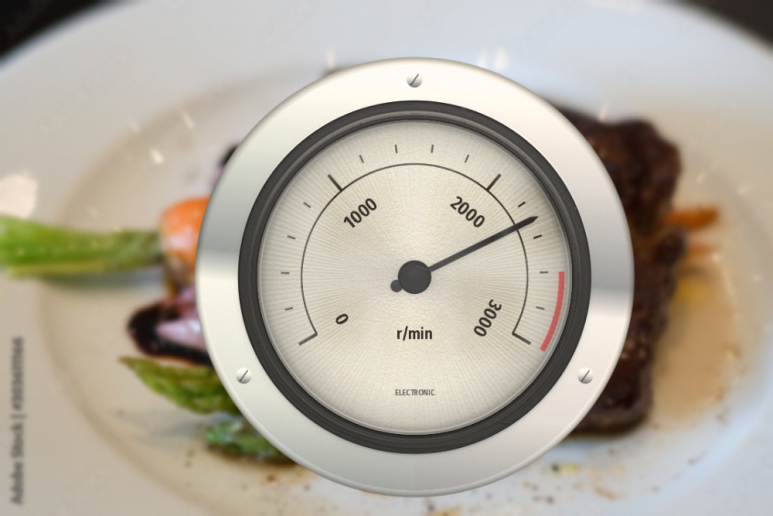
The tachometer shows 2300; rpm
